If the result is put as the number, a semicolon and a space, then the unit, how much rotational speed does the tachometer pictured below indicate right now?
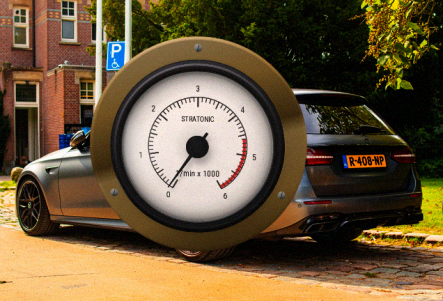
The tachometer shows 100; rpm
